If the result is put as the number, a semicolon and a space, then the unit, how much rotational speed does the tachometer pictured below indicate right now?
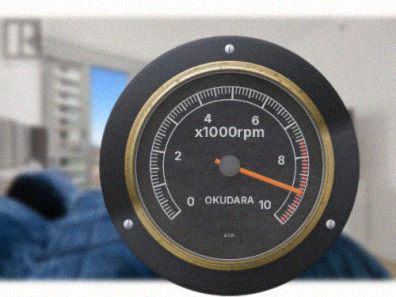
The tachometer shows 9000; rpm
